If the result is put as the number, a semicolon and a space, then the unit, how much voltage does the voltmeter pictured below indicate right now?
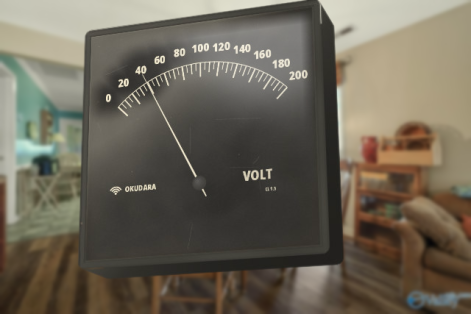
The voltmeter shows 40; V
